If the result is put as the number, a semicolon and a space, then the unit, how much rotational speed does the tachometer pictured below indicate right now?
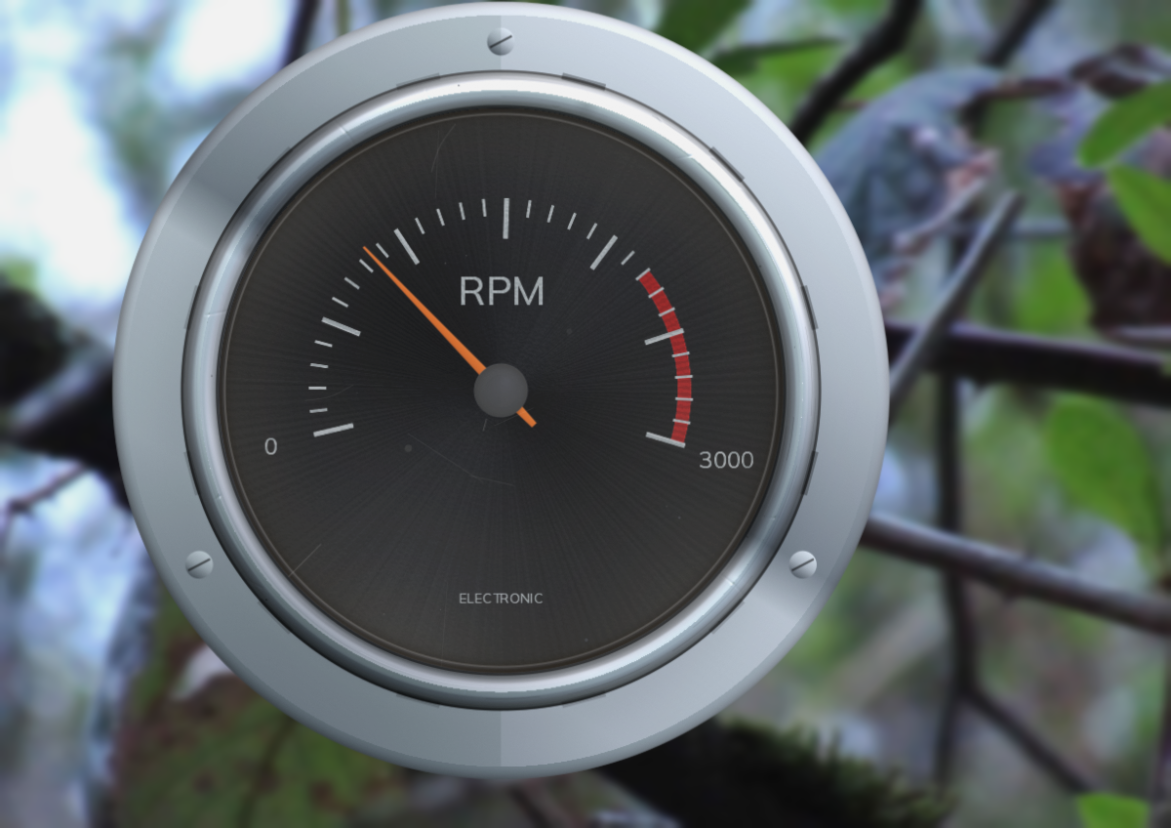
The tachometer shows 850; rpm
